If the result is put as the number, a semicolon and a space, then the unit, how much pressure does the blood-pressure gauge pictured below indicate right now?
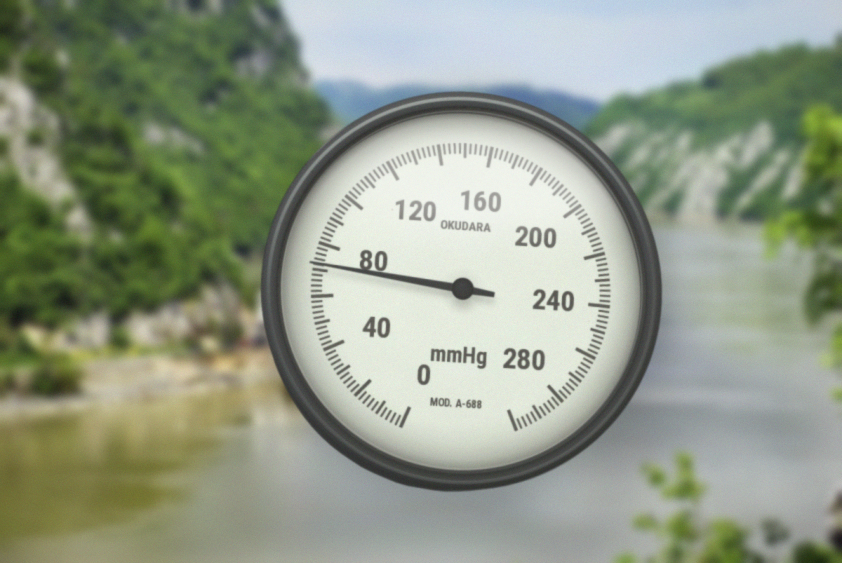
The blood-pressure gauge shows 72; mmHg
